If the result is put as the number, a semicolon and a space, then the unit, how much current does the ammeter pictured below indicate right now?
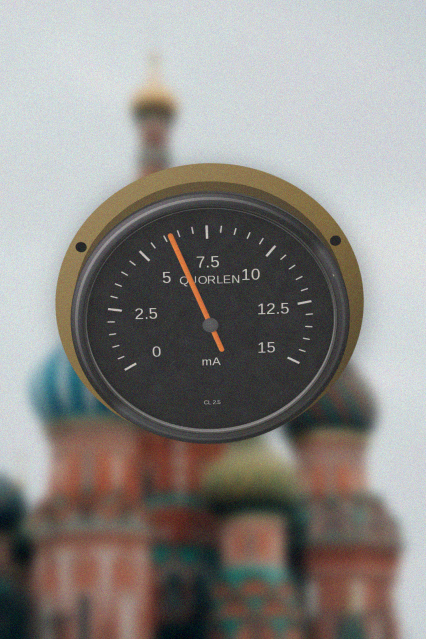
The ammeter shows 6.25; mA
